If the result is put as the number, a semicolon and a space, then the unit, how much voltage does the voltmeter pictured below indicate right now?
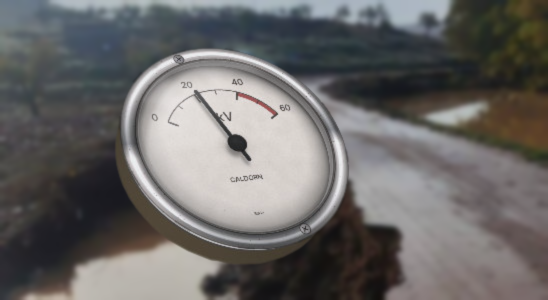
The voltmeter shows 20; kV
